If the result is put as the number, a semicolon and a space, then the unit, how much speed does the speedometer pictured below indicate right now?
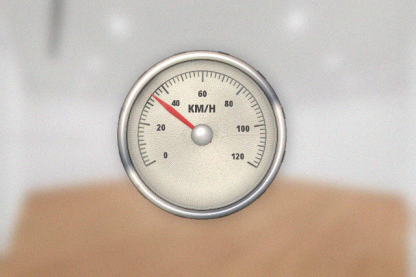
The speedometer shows 34; km/h
